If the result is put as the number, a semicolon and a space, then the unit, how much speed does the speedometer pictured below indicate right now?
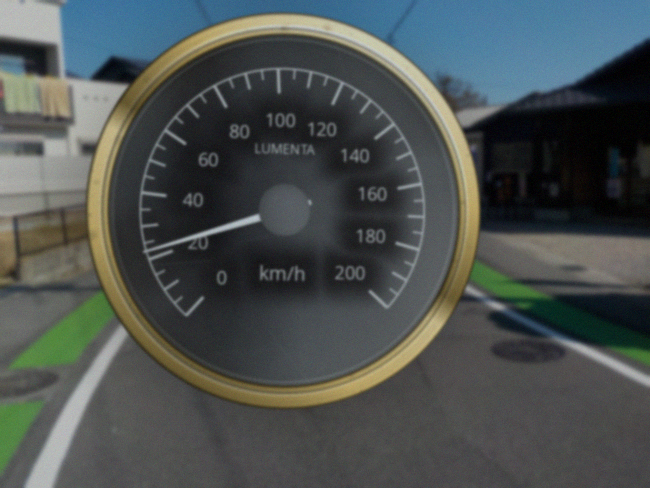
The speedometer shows 22.5; km/h
